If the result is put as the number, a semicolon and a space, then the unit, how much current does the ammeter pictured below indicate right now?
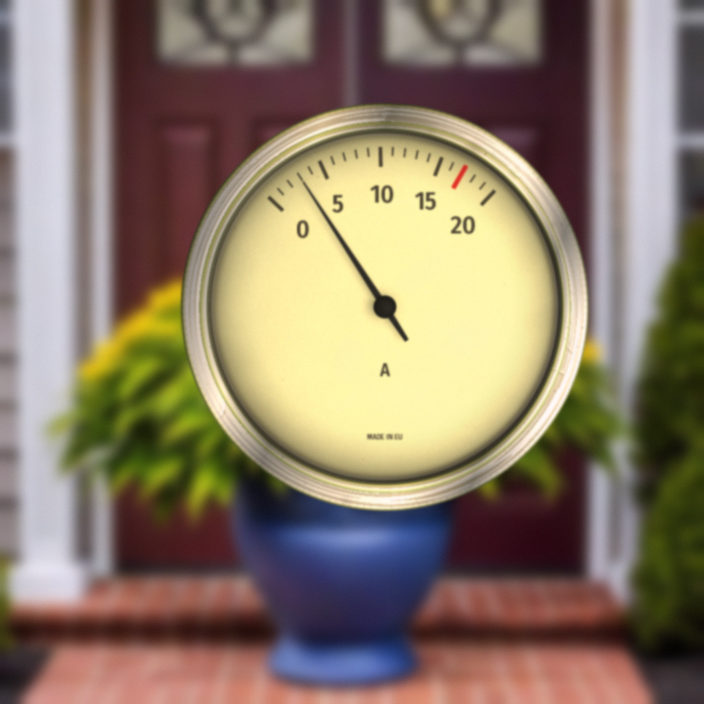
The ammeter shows 3; A
